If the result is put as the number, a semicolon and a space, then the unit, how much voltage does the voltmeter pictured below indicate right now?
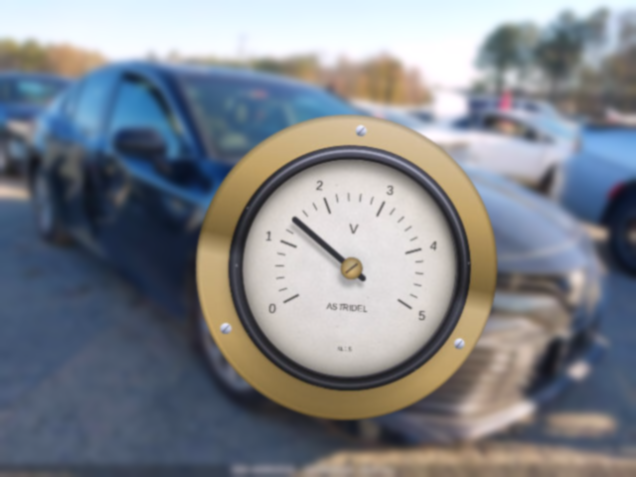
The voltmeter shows 1.4; V
